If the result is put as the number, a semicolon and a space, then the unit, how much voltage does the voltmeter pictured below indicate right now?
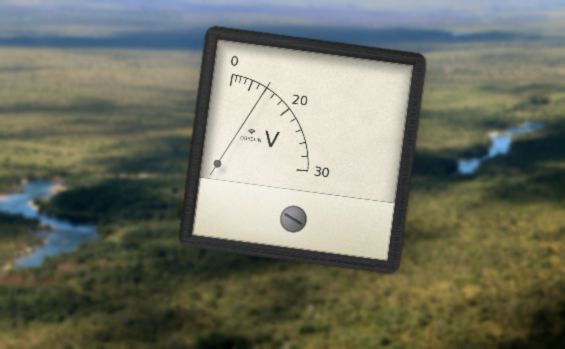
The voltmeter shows 14; V
